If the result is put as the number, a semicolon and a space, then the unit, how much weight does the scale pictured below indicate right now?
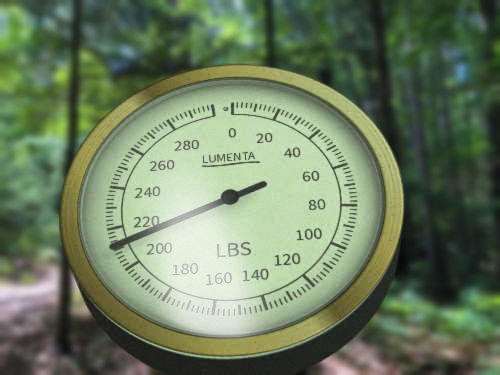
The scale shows 210; lb
